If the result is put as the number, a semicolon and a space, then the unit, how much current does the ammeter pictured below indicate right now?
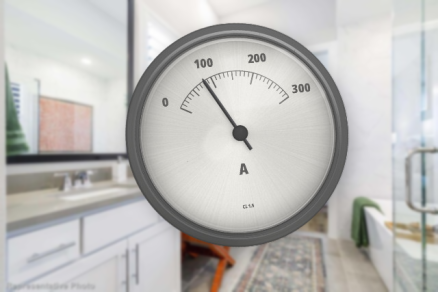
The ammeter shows 80; A
